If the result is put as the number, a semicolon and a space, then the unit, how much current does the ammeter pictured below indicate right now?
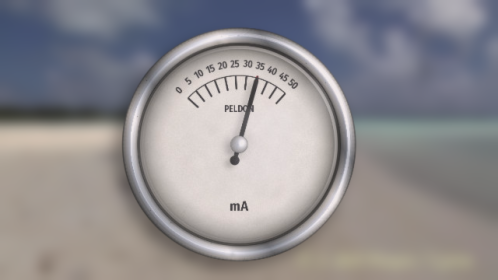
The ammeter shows 35; mA
